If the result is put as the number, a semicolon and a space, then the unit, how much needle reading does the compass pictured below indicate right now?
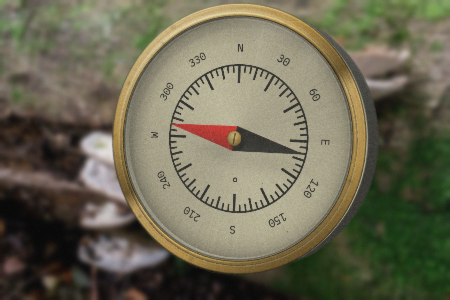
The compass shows 280; °
